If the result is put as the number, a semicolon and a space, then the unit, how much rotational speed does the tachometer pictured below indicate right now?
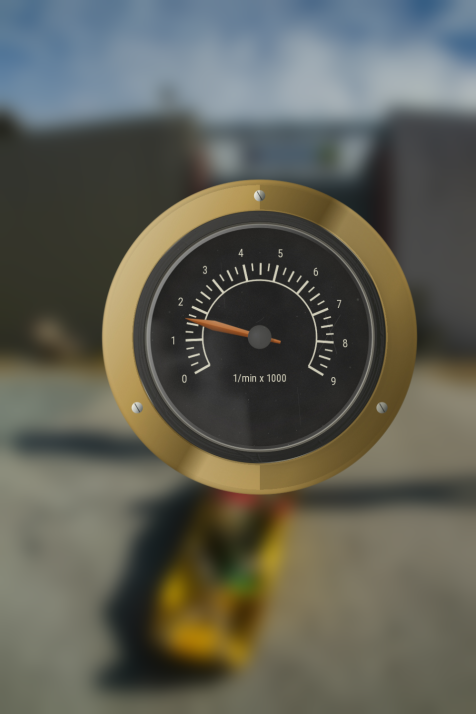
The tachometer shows 1625; rpm
